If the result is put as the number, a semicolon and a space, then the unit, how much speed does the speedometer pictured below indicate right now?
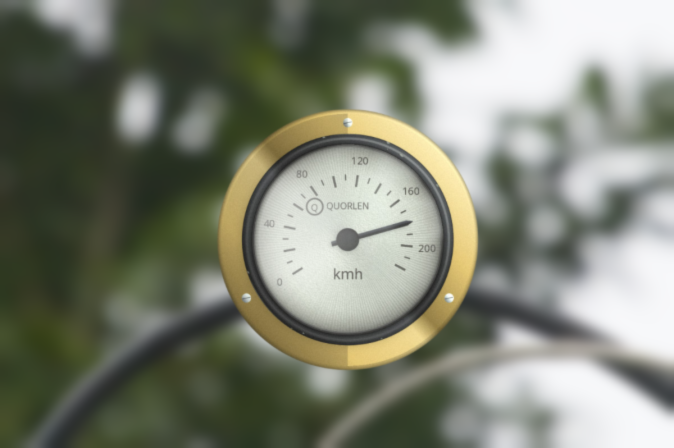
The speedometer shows 180; km/h
